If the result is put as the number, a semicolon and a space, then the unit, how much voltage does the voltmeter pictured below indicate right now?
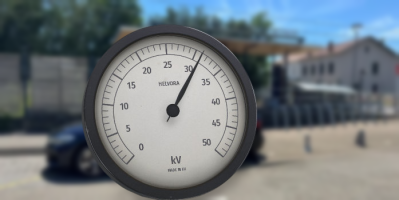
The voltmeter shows 31; kV
